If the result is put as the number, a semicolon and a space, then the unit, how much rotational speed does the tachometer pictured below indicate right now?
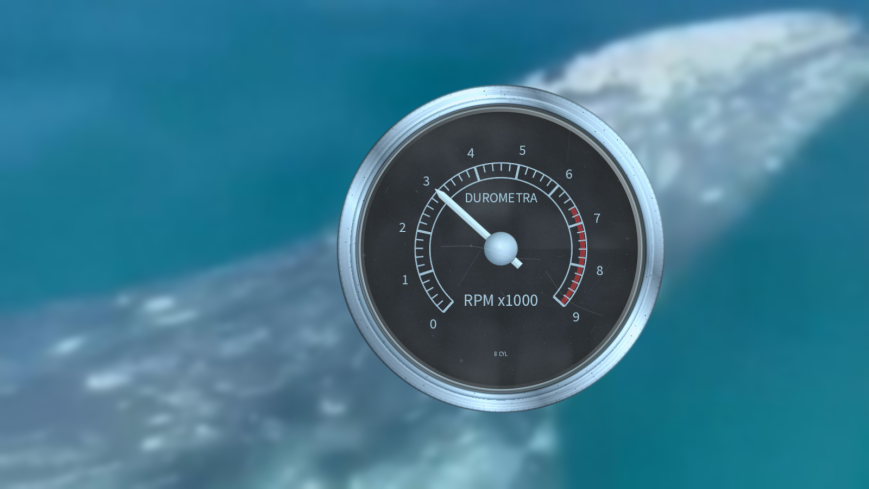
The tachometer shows 3000; rpm
